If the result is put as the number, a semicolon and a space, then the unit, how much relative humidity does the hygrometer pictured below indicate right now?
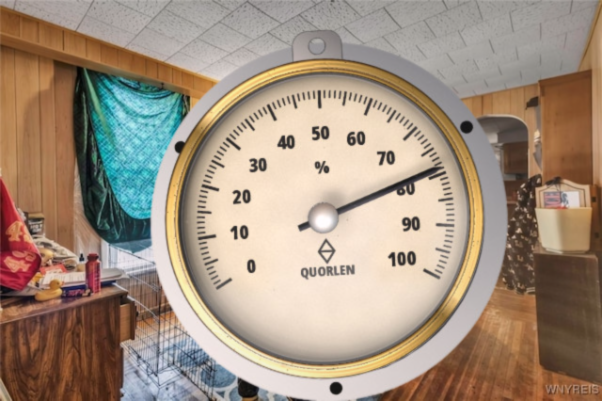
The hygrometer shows 79; %
